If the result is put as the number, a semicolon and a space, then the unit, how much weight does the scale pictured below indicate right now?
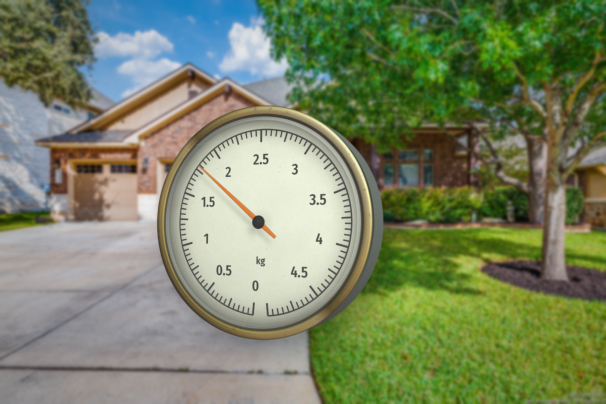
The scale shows 1.8; kg
